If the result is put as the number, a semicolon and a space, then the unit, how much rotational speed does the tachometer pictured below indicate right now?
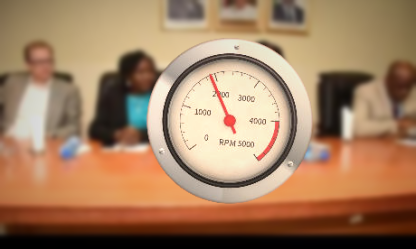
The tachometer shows 1900; rpm
